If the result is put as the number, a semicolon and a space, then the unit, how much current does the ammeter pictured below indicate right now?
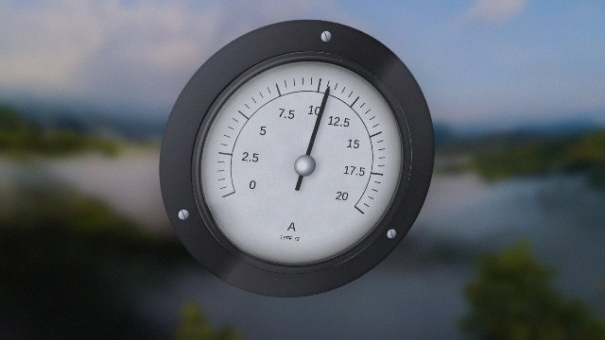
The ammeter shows 10.5; A
